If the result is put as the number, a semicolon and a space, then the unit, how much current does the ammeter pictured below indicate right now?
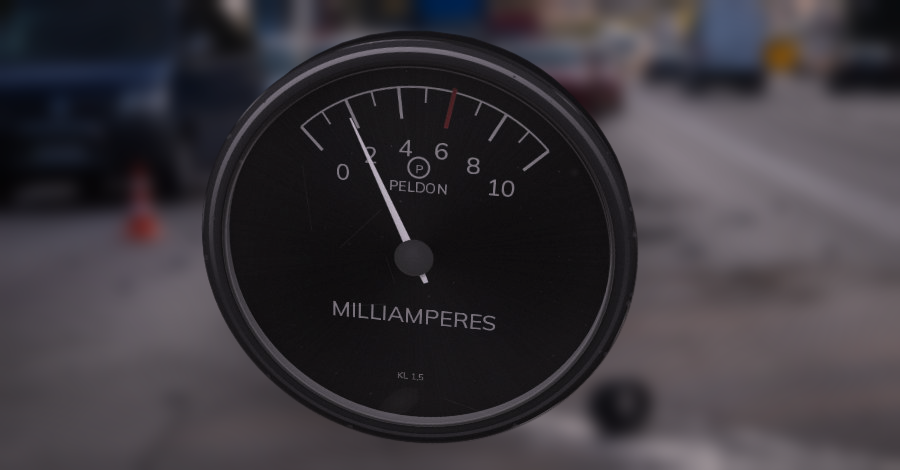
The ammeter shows 2; mA
